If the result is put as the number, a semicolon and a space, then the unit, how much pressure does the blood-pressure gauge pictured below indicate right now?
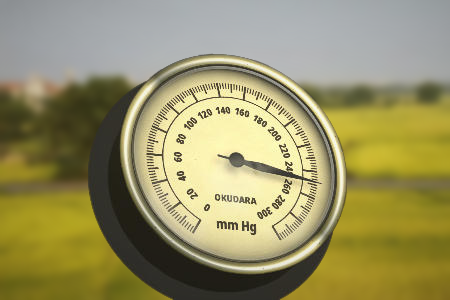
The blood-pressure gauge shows 250; mmHg
